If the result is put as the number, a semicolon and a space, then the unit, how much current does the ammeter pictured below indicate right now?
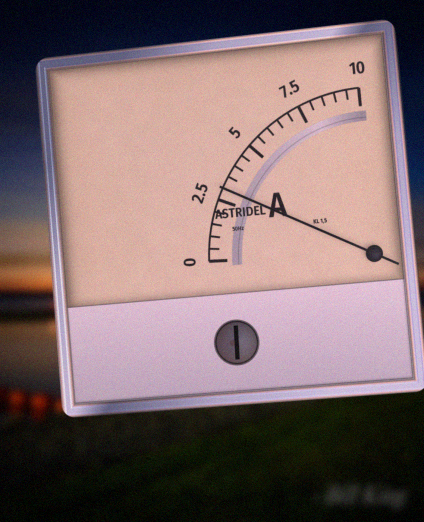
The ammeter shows 3; A
